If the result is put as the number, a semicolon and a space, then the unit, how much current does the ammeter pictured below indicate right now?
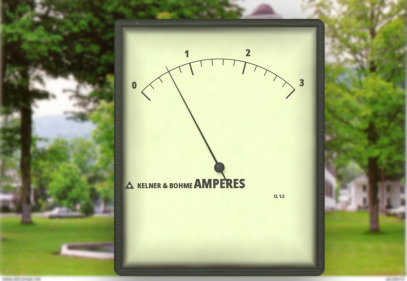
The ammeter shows 0.6; A
